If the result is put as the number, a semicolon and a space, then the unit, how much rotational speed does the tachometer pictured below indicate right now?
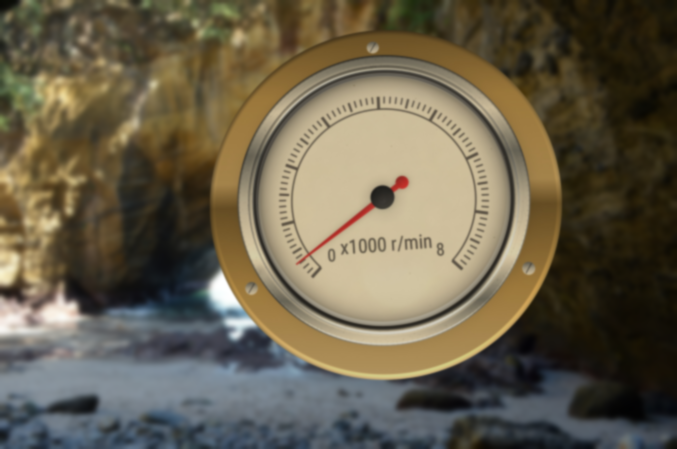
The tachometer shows 300; rpm
